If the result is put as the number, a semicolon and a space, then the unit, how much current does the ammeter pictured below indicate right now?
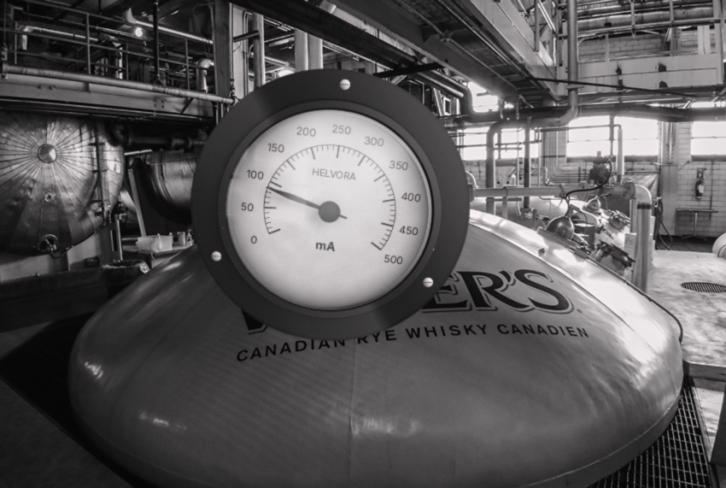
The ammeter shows 90; mA
